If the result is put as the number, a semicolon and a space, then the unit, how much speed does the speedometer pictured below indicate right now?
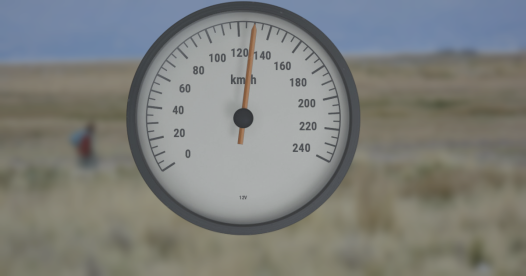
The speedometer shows 130; km/h
